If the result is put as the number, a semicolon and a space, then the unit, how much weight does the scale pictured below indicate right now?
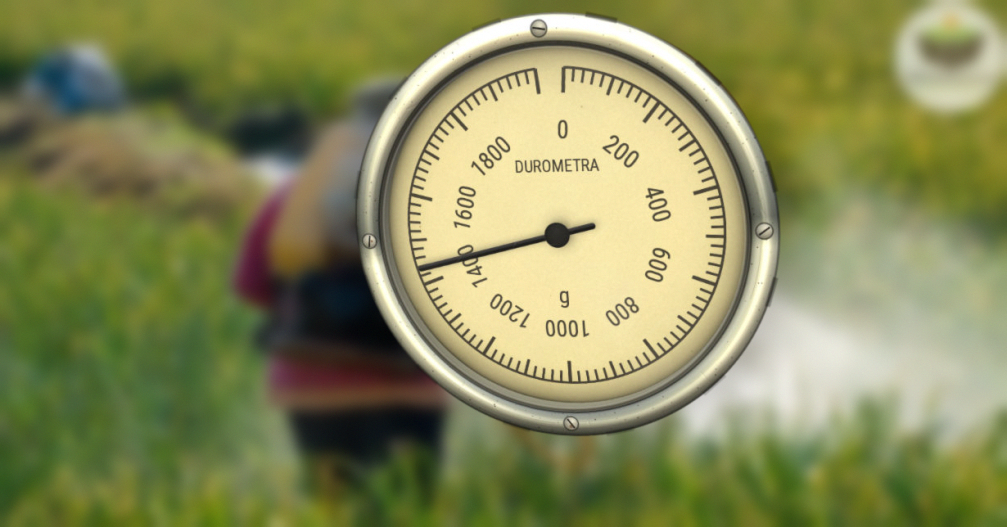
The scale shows 1440; g
